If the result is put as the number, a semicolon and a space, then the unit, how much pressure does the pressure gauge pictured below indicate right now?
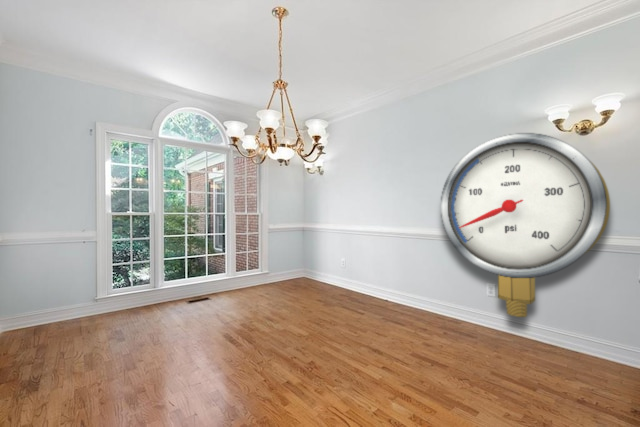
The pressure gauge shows 25; psi
